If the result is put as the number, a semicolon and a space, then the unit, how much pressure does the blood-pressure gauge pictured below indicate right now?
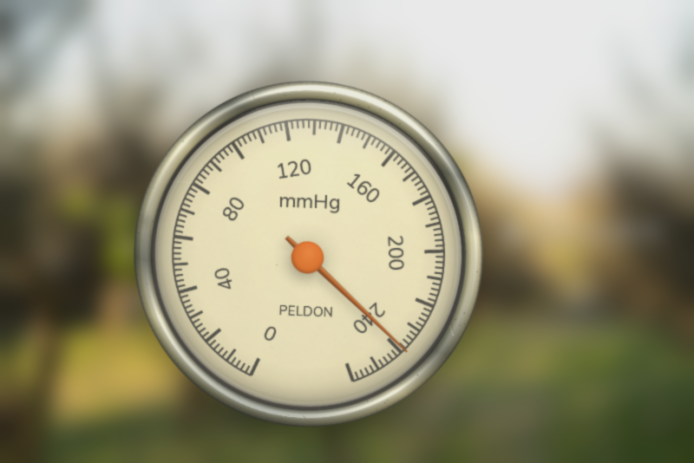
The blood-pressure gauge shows 238; mmHg
